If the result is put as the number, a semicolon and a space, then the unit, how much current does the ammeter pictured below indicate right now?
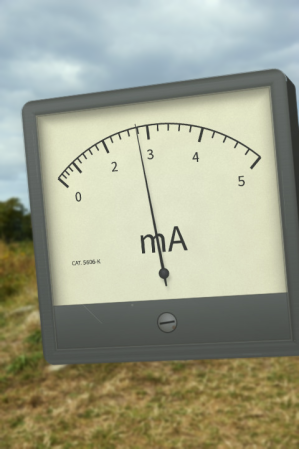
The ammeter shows 2.8; mA
